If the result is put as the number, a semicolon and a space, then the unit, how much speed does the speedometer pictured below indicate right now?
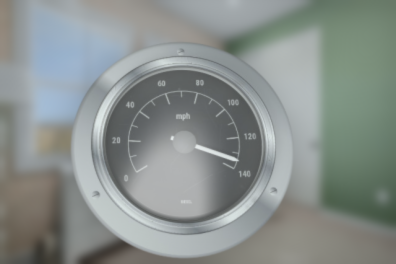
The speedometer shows 135; mph
